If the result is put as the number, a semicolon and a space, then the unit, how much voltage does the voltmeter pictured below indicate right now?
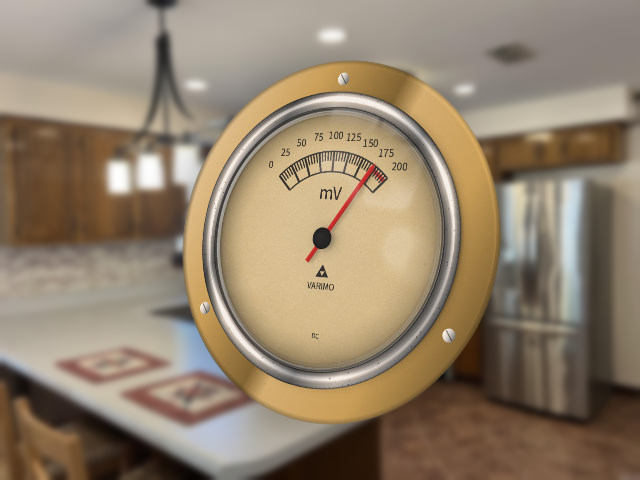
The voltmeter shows 175; mV
